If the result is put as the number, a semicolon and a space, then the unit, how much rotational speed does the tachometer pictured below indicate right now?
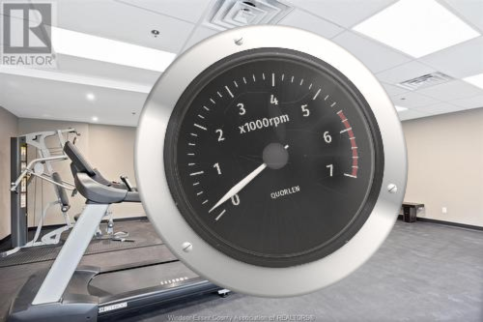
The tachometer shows 200; rpm
